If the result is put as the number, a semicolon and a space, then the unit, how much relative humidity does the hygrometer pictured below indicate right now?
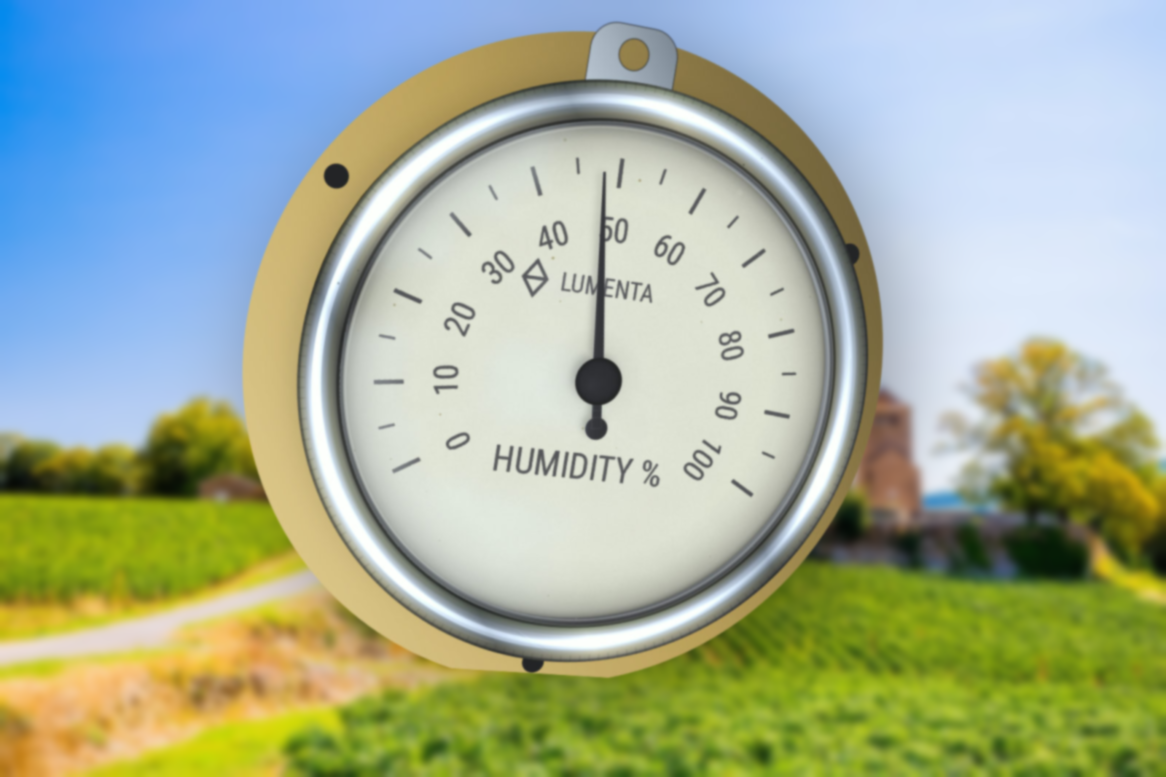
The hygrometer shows 47.5; %
